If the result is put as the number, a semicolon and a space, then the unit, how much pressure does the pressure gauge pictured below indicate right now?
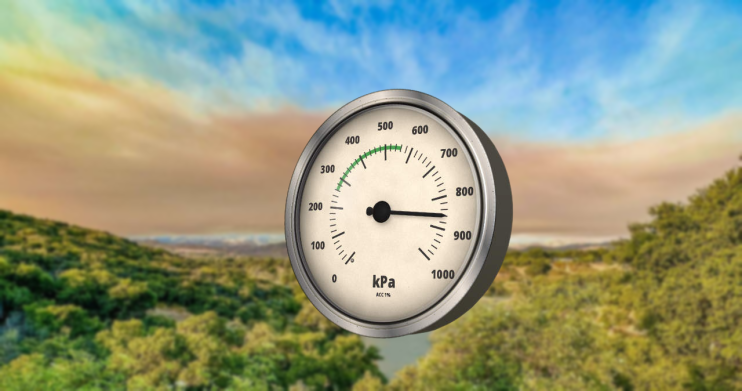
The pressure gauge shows 860; kPa
